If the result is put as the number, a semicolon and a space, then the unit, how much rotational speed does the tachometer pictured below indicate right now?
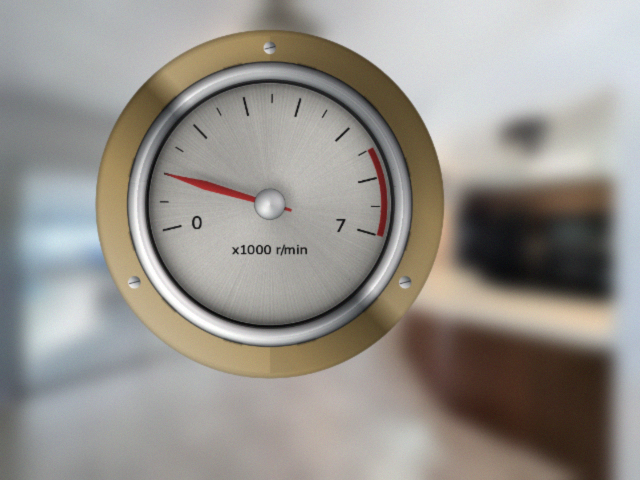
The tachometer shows 1000; rpm
